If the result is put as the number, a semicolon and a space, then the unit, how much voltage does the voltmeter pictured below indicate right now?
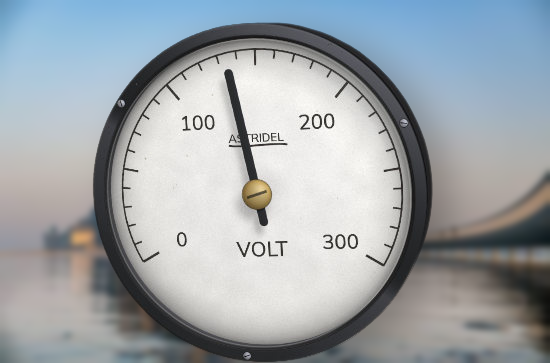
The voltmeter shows 135; V
